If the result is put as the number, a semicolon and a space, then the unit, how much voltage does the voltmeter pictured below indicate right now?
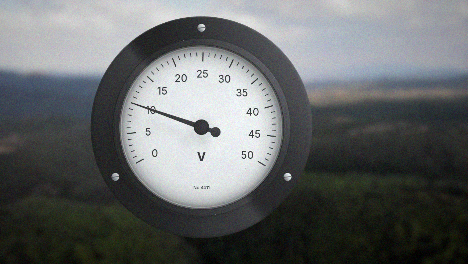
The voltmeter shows 10; V
